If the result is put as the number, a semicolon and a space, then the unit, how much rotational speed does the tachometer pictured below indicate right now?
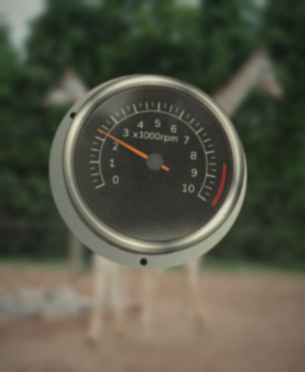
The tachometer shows 2250; rpm
